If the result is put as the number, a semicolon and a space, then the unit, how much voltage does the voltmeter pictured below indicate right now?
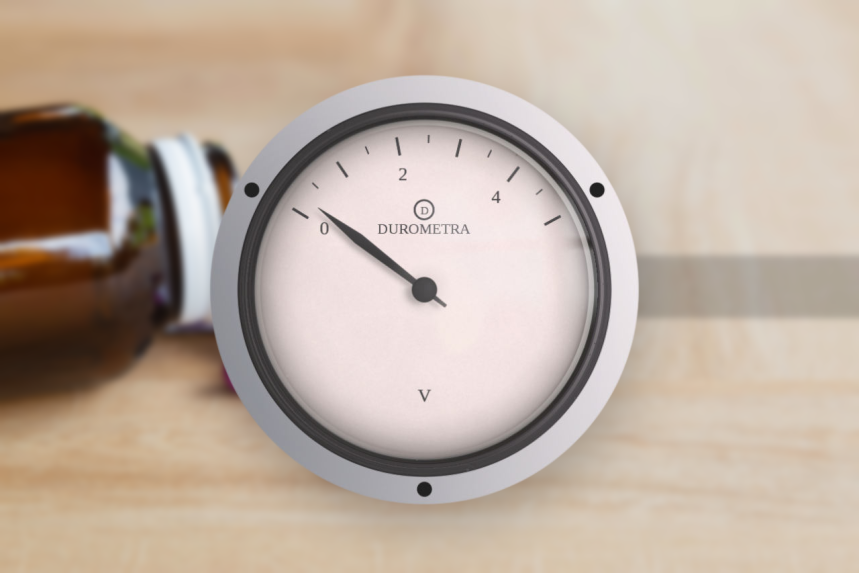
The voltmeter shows 0.25; V
